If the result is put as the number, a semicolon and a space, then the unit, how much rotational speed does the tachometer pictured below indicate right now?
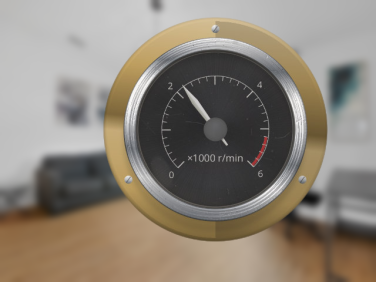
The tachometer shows 2200; rpm
